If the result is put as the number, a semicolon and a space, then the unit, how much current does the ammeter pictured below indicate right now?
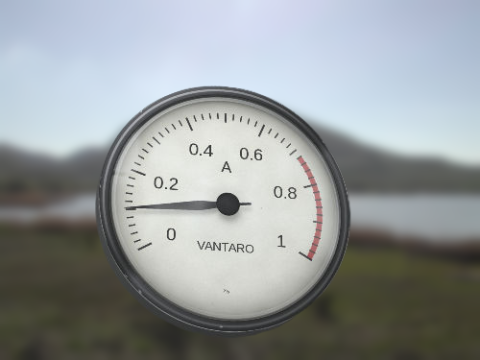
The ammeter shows 0.1; A
